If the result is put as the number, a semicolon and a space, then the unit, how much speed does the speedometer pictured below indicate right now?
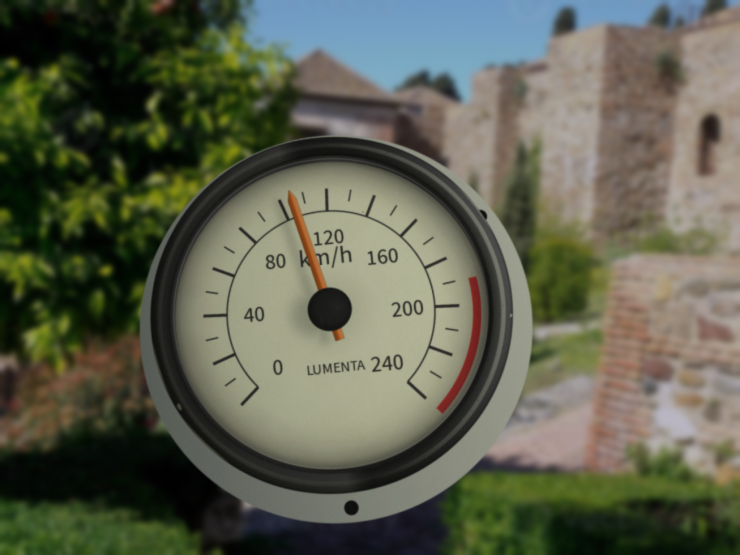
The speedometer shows 105; km/h
